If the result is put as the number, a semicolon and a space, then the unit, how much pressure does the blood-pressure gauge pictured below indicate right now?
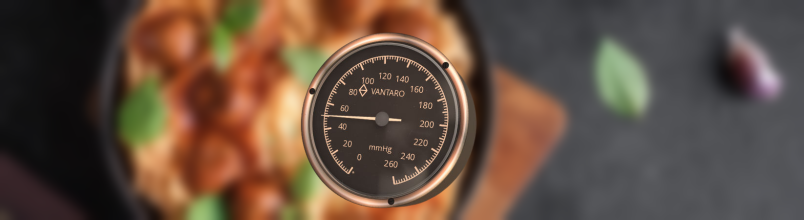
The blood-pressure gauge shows 50; mmHg
